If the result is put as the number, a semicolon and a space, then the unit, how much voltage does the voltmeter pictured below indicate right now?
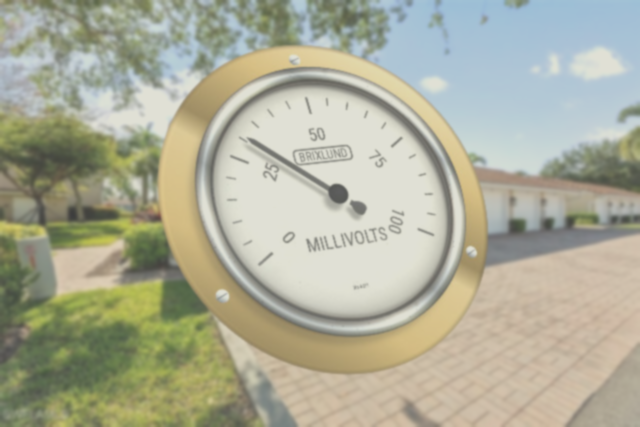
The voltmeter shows 30; mV
